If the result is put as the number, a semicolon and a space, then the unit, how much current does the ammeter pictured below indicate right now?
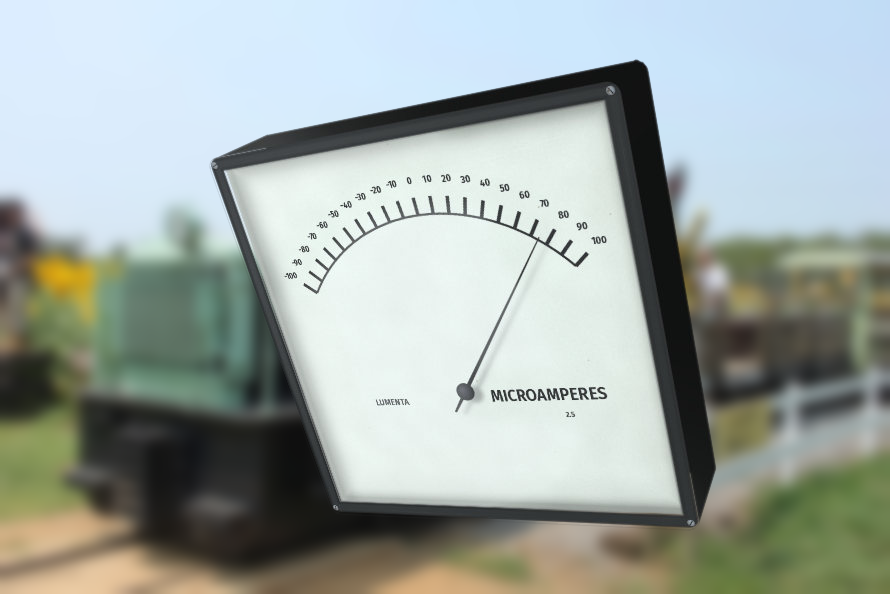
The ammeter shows 75; µA
